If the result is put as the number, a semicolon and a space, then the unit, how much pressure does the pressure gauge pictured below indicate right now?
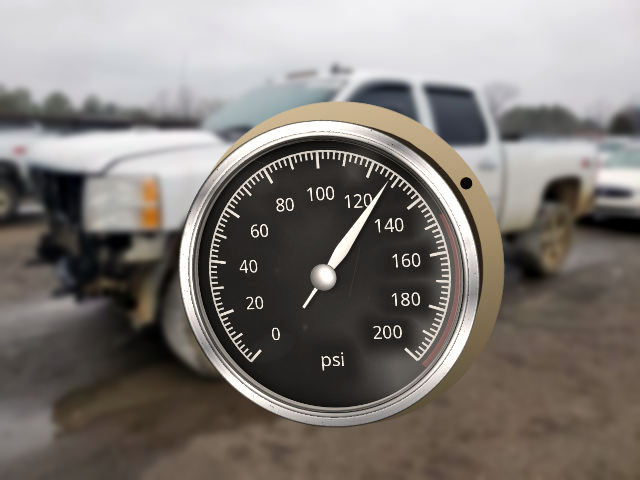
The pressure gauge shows 128; psi
